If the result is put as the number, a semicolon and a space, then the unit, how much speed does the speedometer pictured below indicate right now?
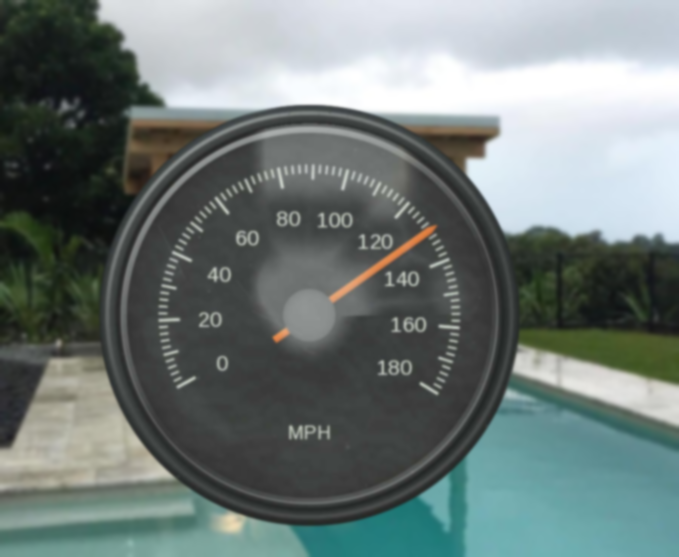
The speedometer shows 130; mph
